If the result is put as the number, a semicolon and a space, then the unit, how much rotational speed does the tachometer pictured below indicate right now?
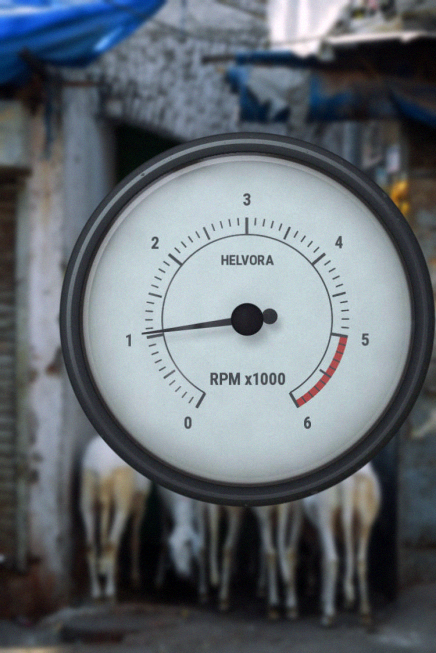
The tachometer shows 1050; rpm
